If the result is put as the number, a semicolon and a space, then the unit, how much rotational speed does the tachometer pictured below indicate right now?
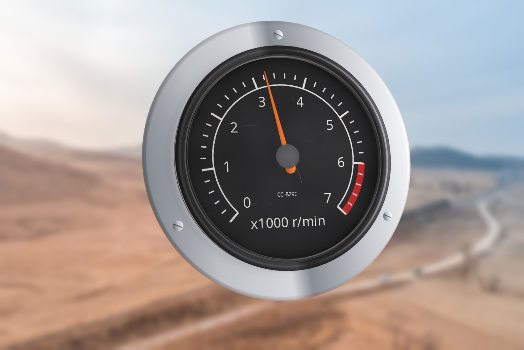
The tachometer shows 3200; rpm
